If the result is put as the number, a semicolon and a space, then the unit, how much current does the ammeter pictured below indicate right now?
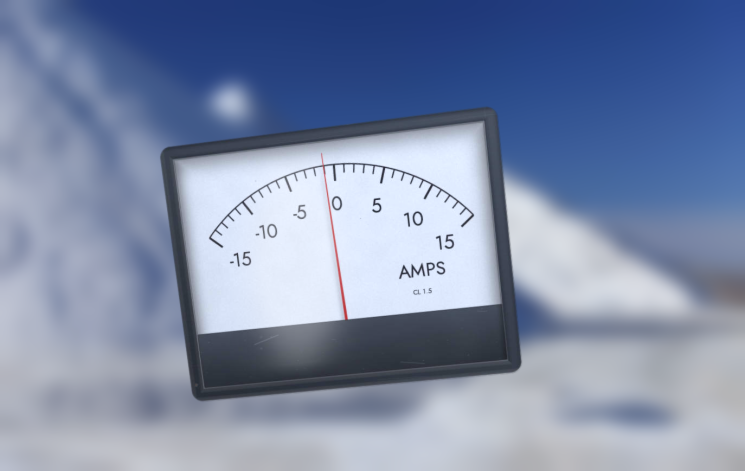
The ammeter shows -1; A
